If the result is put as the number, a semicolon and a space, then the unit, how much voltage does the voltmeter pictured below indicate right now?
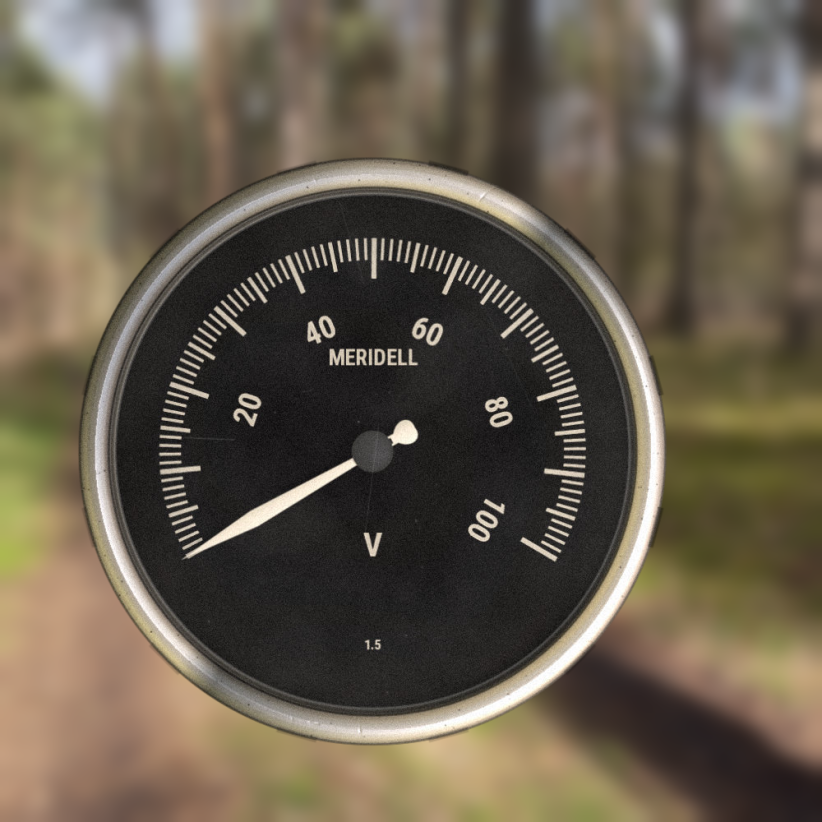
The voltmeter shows 0; V
